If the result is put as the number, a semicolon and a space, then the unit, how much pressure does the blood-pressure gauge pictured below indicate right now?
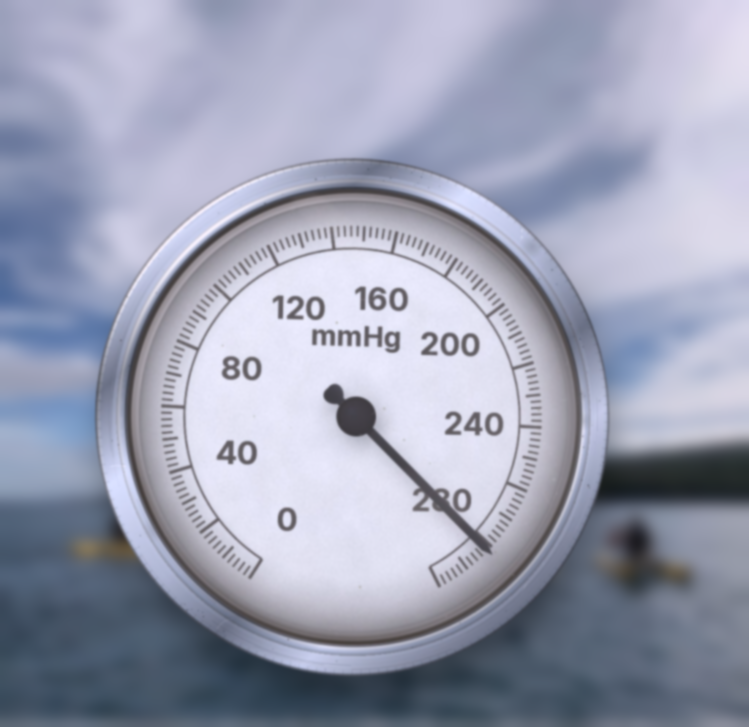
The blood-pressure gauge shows 282; mmHg
